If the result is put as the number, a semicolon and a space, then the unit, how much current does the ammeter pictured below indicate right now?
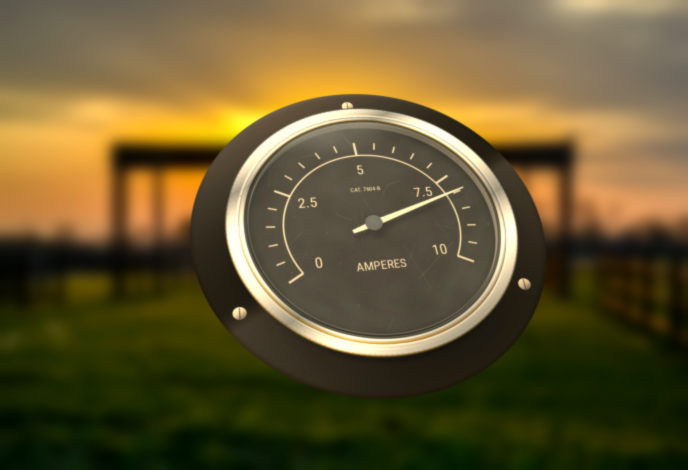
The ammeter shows 8; A
